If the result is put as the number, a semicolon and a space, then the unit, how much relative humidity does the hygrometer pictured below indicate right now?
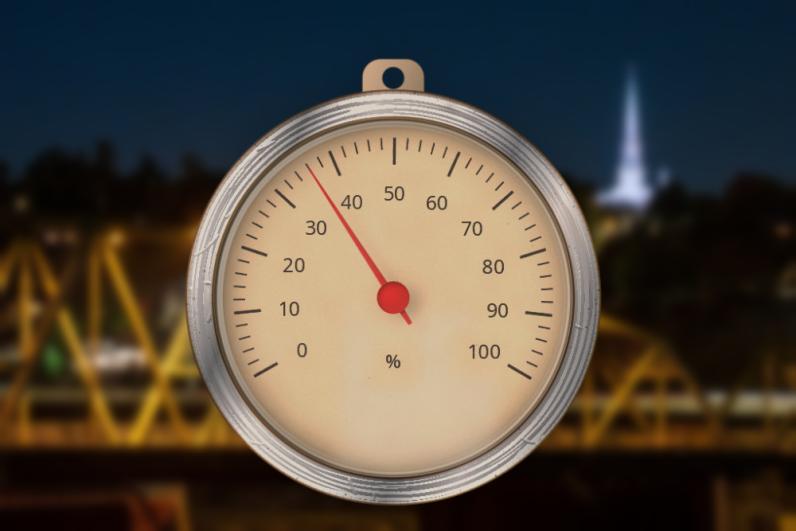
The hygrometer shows 36; %
